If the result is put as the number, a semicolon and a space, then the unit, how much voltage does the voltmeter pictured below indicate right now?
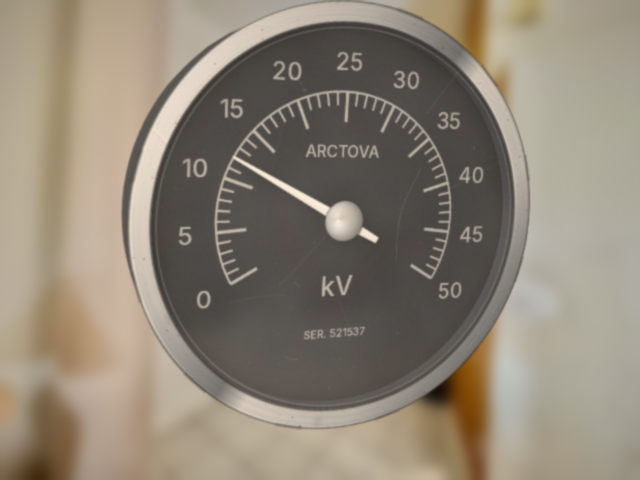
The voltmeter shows 12; kV
